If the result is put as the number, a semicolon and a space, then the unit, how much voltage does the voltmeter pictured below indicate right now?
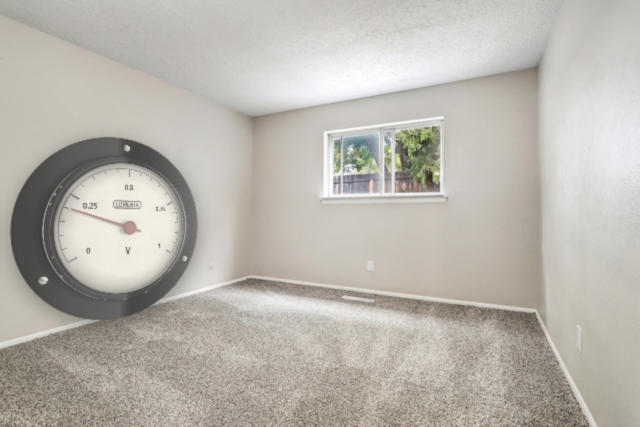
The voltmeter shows 0.2; V
